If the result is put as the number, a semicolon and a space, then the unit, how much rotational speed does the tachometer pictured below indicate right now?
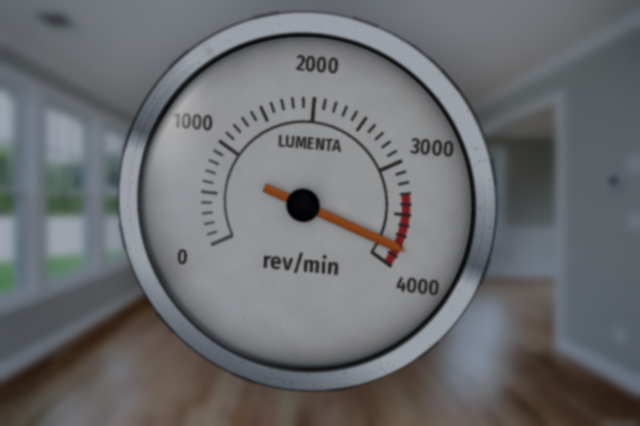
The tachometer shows 3800; rpm
